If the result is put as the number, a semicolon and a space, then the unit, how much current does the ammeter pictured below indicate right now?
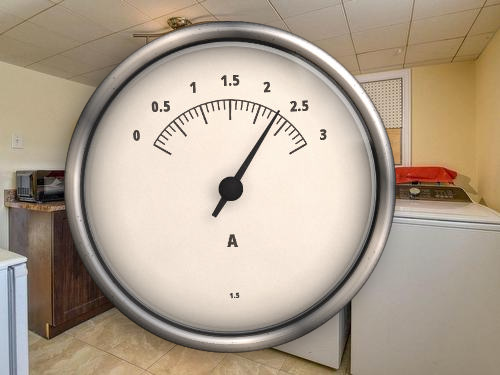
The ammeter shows 2.3; A
